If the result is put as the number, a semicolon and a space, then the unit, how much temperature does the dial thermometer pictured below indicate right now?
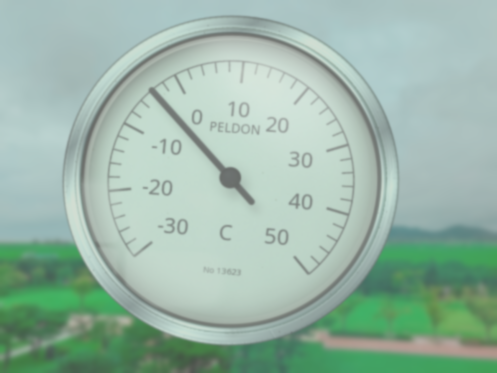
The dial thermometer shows -4; °C
